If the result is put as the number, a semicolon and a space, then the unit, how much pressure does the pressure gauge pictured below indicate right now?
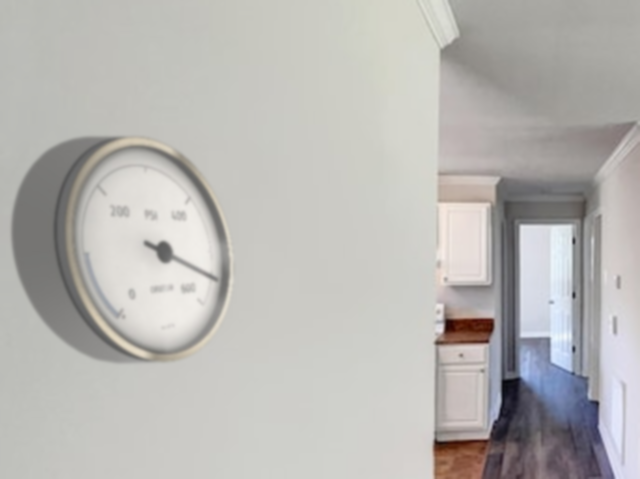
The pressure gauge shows 550; psi
